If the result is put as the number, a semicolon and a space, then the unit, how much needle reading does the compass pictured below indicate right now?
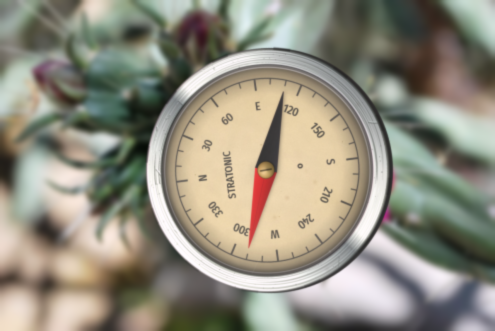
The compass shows 290; °
